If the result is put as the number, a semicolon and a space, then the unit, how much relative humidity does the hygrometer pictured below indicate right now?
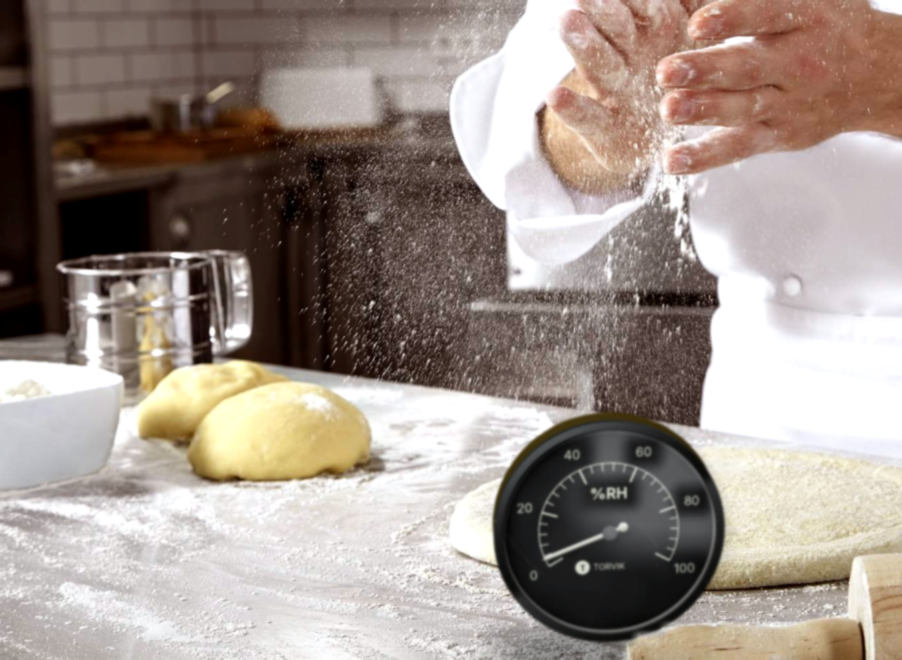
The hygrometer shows 4; %
